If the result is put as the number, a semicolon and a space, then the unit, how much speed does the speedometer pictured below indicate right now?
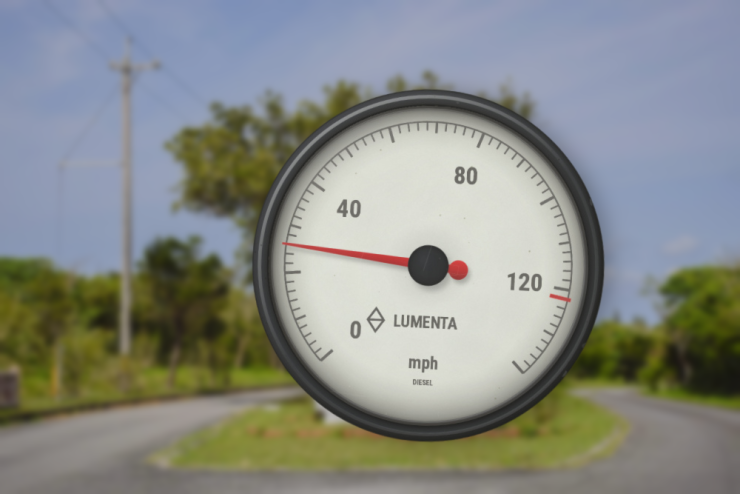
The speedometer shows 26; mph
